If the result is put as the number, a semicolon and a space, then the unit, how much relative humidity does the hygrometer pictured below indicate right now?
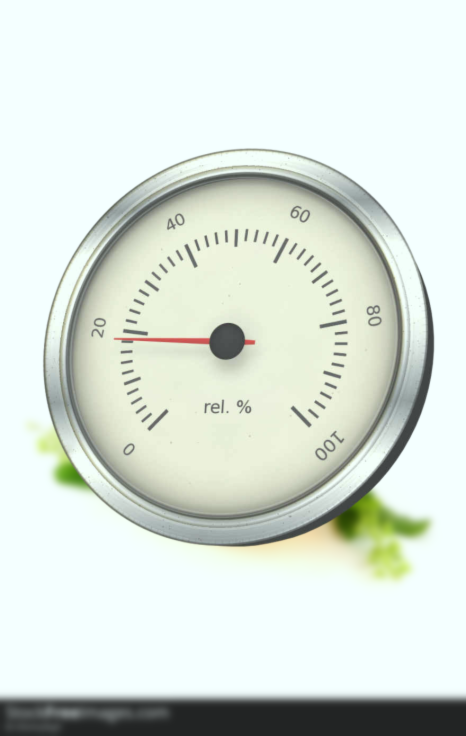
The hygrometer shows 18; %
